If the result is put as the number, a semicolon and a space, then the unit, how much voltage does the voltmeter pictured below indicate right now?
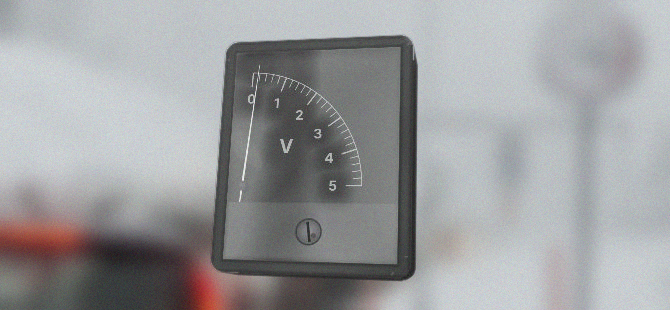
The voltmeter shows 0.2; V
